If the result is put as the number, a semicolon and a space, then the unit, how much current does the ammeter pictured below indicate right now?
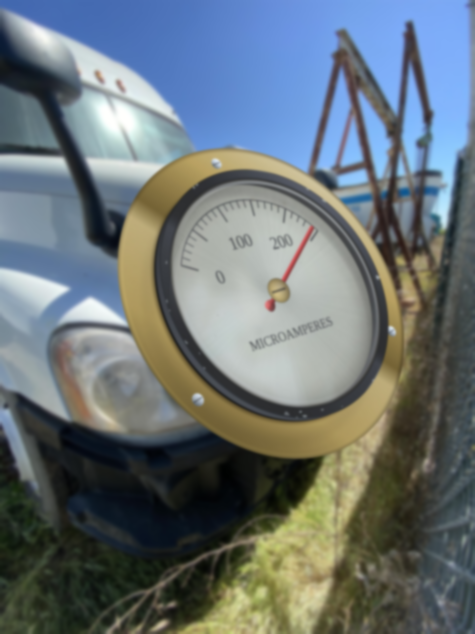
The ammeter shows 240; µA
